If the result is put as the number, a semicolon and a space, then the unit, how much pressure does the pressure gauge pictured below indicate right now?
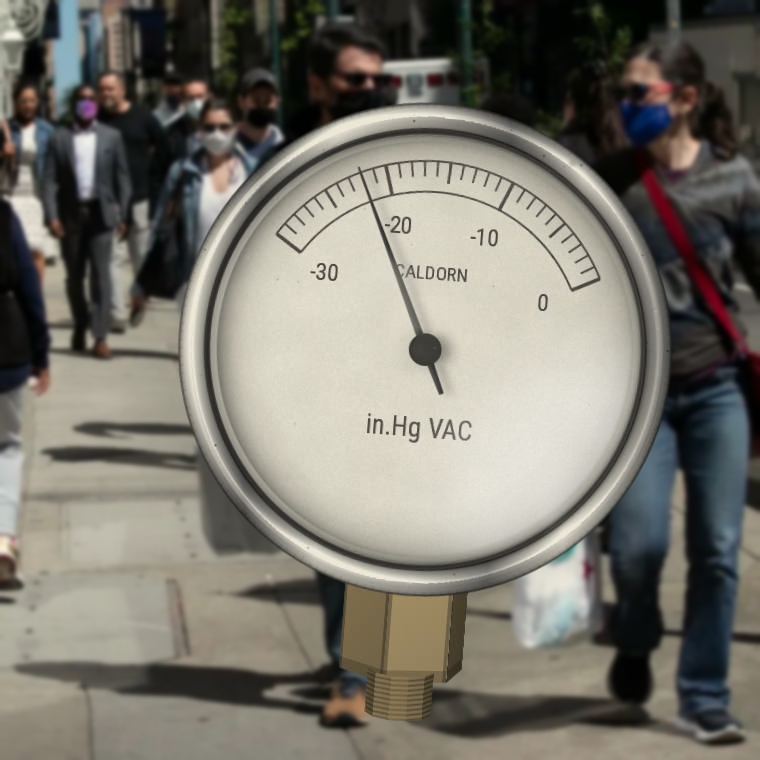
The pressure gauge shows -22; inHg
